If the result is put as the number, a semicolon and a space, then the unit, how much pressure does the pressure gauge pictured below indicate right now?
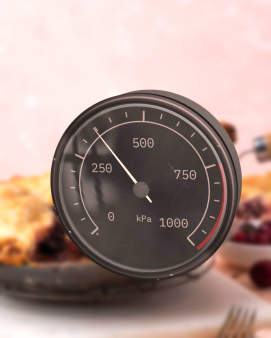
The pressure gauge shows 350; kPa
